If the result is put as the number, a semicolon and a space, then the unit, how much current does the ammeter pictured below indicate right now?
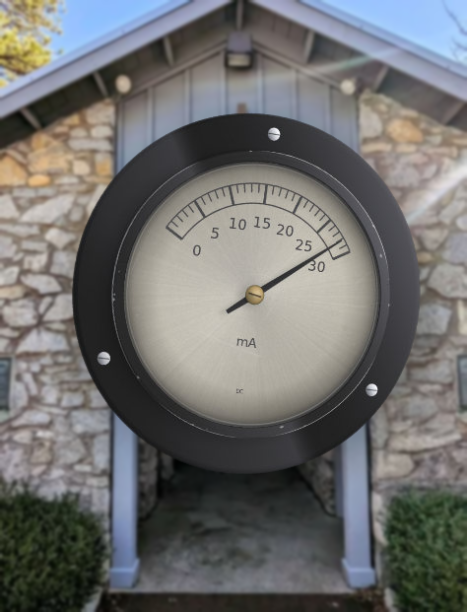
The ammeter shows 28; mA
